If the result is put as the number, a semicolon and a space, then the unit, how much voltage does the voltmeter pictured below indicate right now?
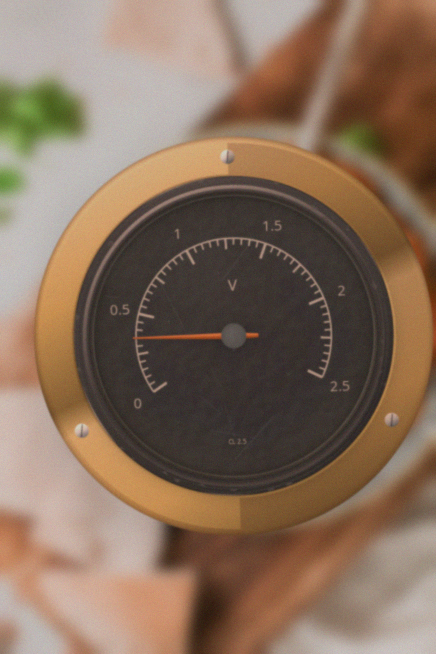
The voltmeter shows 0.35; V
